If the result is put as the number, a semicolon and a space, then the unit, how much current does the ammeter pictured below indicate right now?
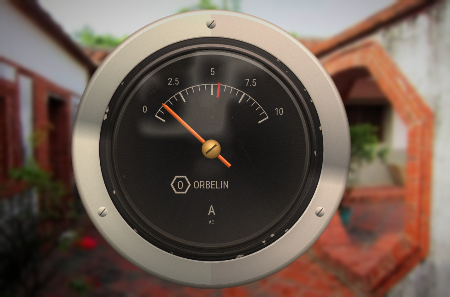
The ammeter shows 1; A
